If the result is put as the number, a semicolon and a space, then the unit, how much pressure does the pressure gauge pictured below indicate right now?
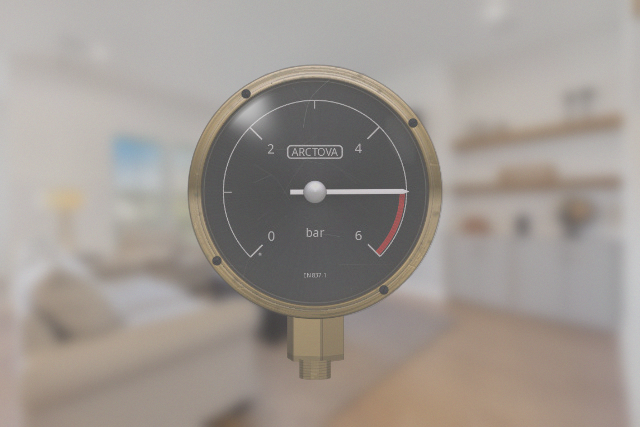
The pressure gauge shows 5; bar
